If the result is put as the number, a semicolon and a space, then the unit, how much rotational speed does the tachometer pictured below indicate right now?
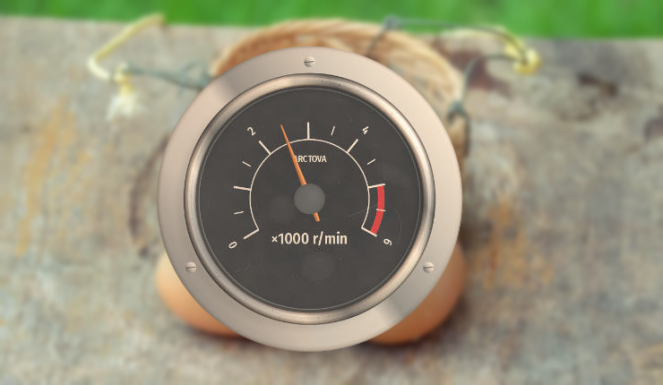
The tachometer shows 2500; rpm
